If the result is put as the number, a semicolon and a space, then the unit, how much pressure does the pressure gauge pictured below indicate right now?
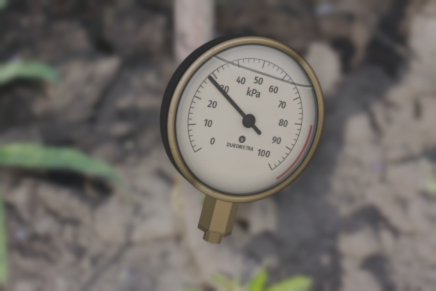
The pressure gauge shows 28; kPa
